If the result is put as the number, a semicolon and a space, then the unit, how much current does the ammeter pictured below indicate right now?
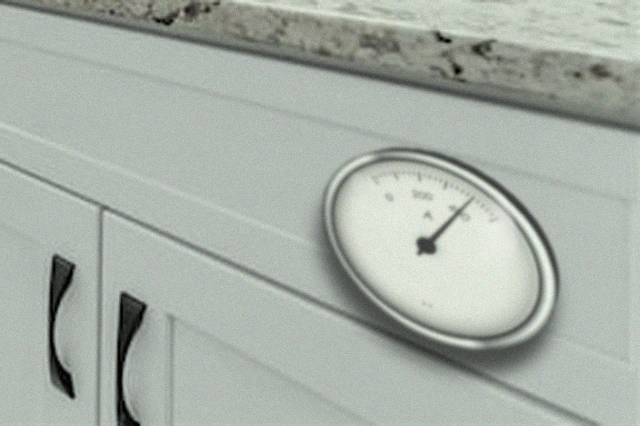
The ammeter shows 400; A
